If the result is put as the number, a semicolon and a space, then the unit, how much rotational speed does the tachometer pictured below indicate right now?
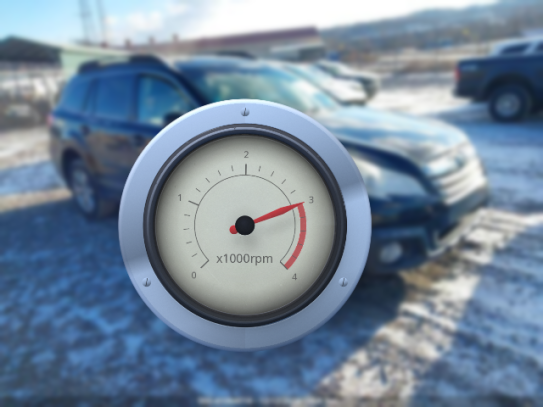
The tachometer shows 3000; rpm
